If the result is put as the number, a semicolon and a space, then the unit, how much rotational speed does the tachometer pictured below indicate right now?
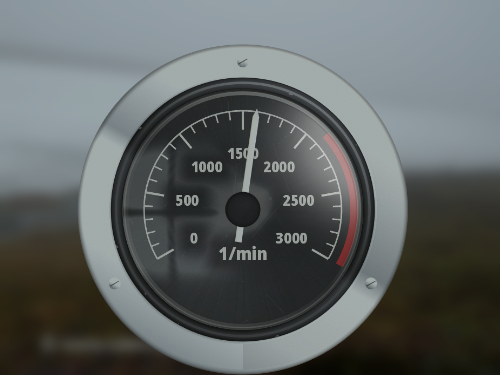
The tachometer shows 1600; rpm
